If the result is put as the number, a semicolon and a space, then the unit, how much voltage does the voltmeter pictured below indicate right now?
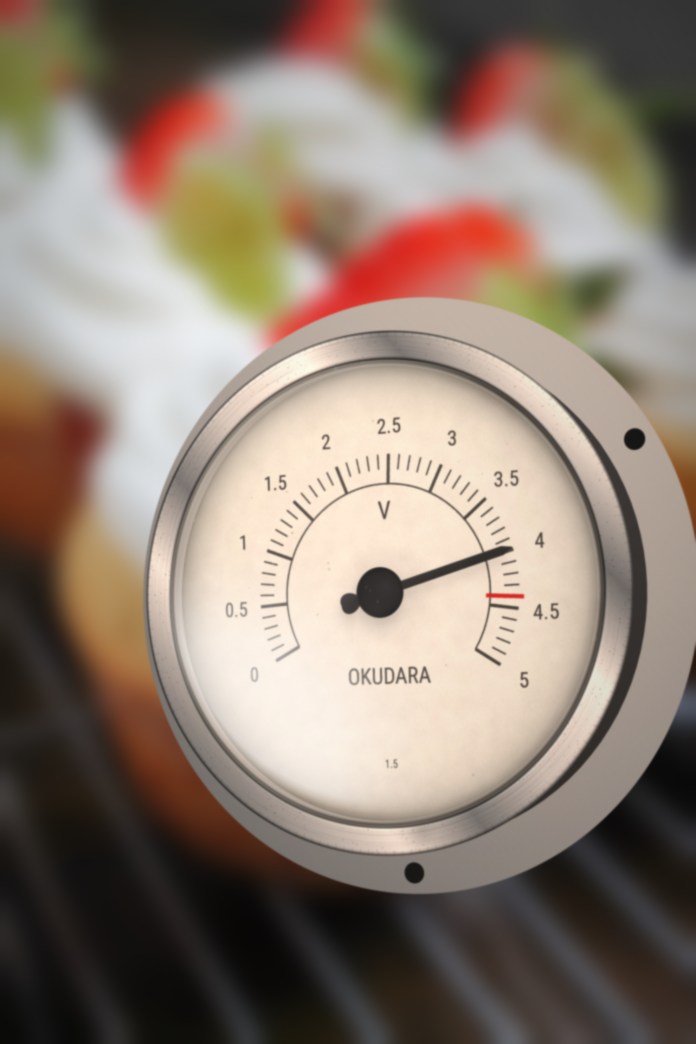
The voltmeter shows 4; V
